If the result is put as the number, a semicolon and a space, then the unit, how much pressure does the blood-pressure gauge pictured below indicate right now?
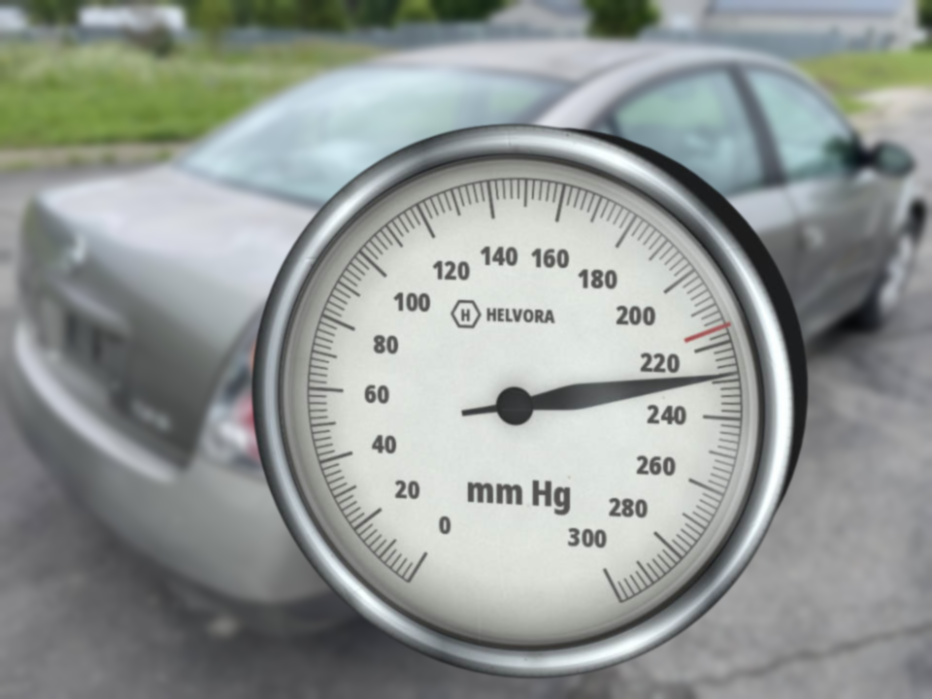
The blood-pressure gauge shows 228; mmHg
